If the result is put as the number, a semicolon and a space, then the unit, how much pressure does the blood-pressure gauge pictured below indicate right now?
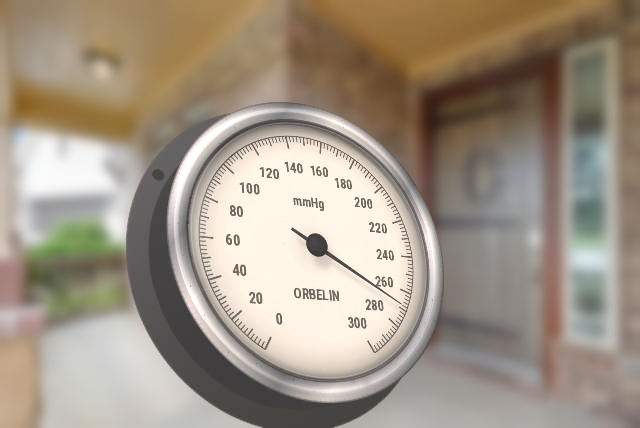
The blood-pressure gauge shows 270; mmHg
